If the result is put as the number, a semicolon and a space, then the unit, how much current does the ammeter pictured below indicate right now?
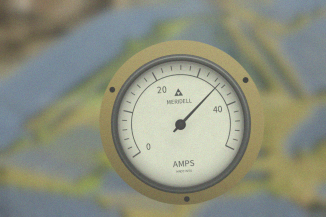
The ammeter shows 35; A
